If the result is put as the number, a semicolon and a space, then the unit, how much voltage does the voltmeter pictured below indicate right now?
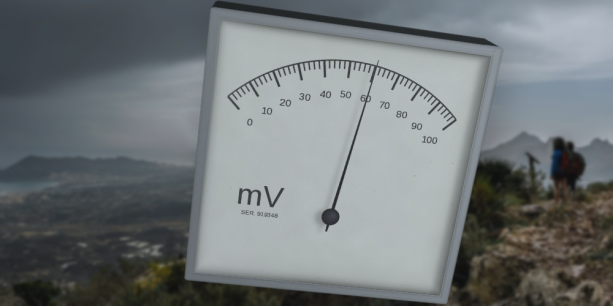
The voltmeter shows 60; mV
